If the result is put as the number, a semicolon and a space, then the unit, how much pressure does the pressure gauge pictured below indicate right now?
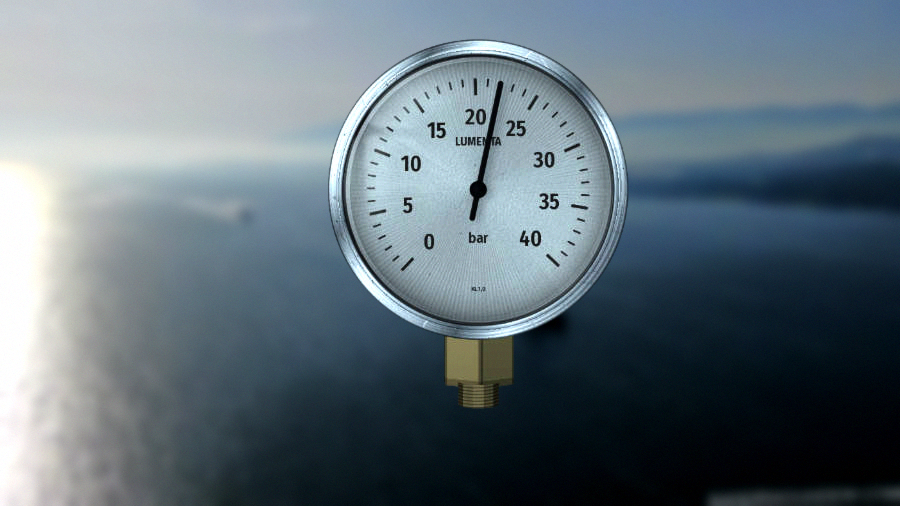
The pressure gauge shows 22; bar
